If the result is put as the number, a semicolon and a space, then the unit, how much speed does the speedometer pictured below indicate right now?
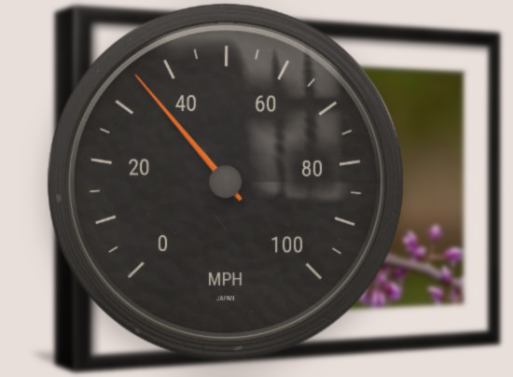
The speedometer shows 35; mph
